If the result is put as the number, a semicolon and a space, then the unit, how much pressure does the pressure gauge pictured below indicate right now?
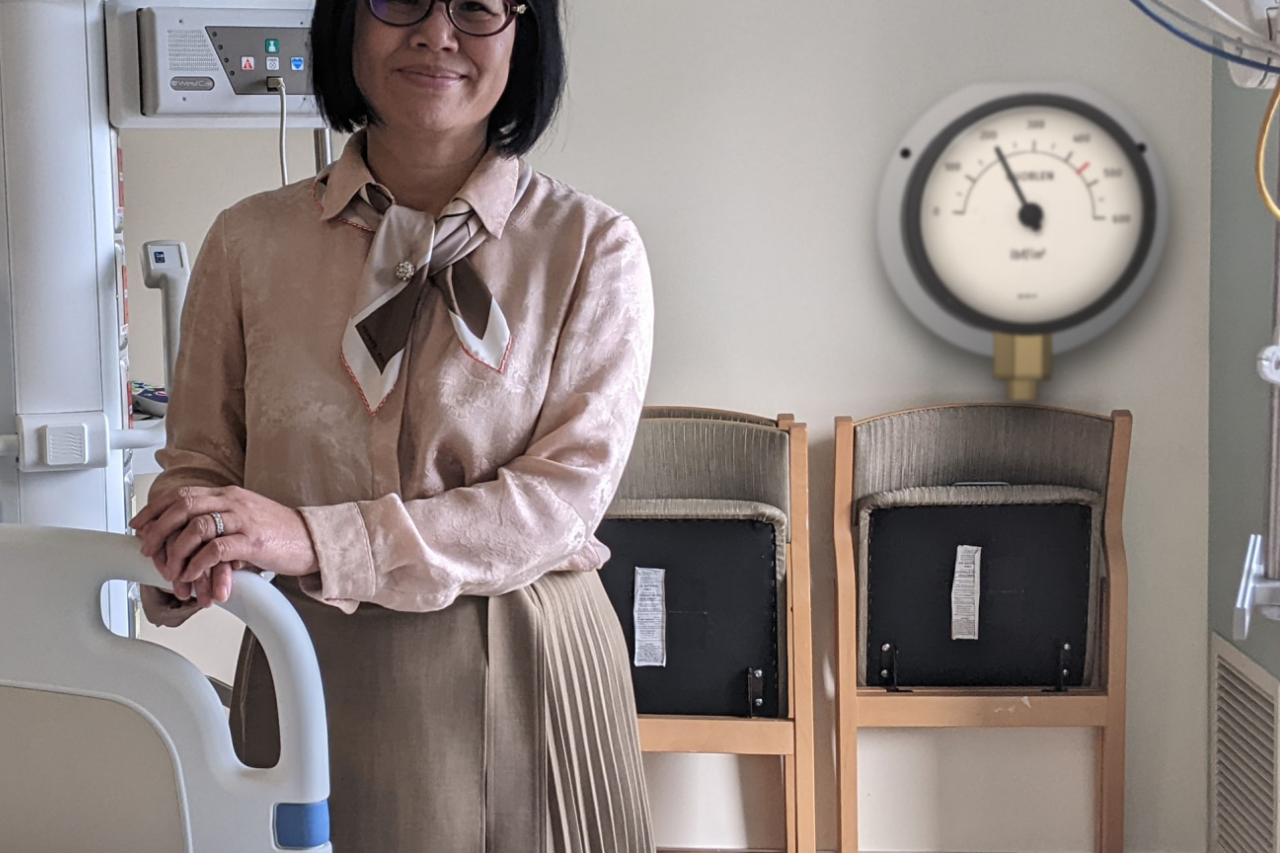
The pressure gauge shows 200; psi
